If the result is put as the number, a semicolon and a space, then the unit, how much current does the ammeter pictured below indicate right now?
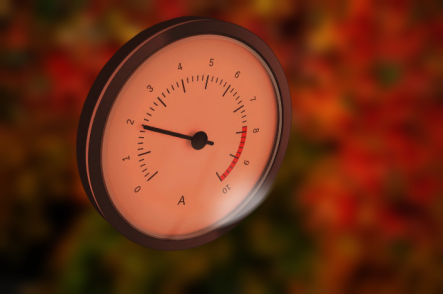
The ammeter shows 2; A
